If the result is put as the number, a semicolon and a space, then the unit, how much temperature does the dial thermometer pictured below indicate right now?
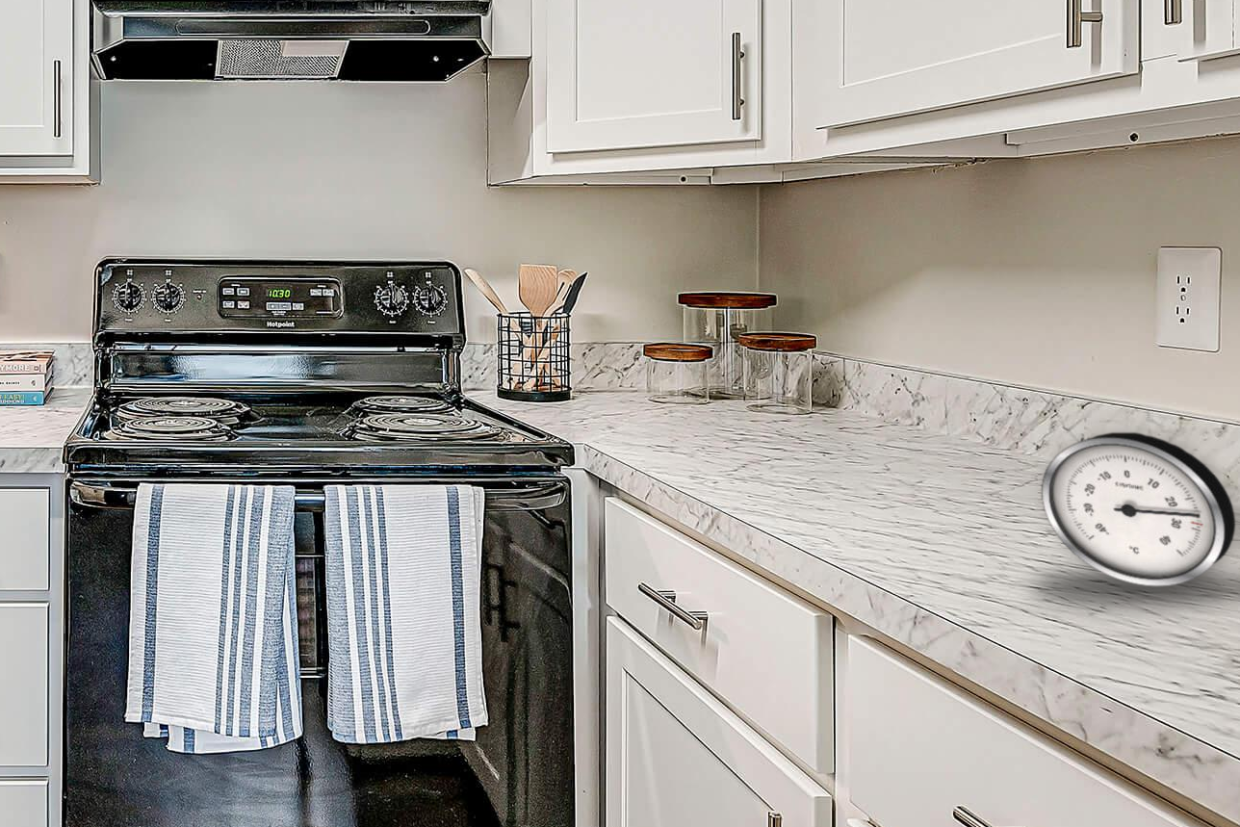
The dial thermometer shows 25; °C
